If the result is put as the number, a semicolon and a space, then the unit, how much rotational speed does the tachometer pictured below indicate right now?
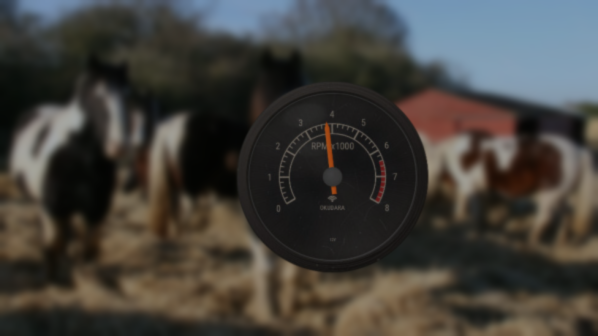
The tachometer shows 3800; rpm
